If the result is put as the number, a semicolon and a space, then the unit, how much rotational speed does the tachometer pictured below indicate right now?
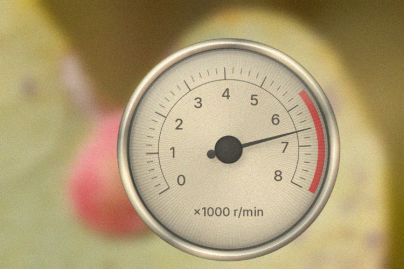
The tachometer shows 6600; rpm
